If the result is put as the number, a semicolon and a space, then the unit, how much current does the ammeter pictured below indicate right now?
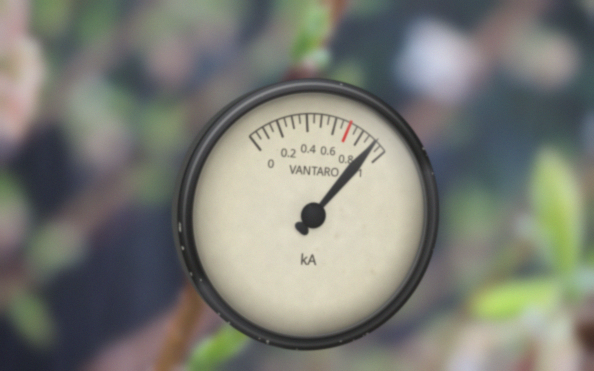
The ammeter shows 0.9; kA
